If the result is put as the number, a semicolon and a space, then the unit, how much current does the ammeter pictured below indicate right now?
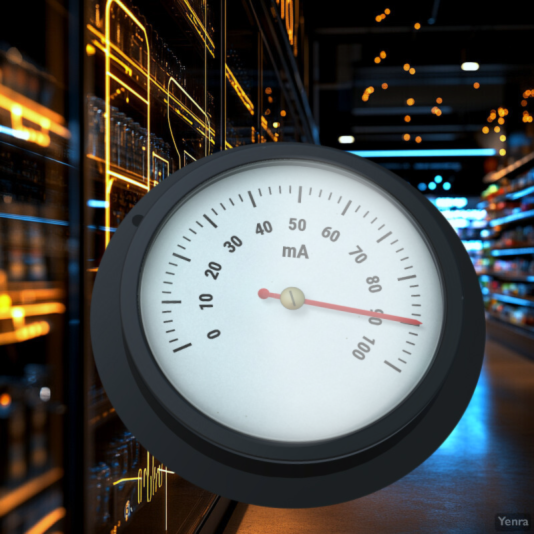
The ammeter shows 90; mA
